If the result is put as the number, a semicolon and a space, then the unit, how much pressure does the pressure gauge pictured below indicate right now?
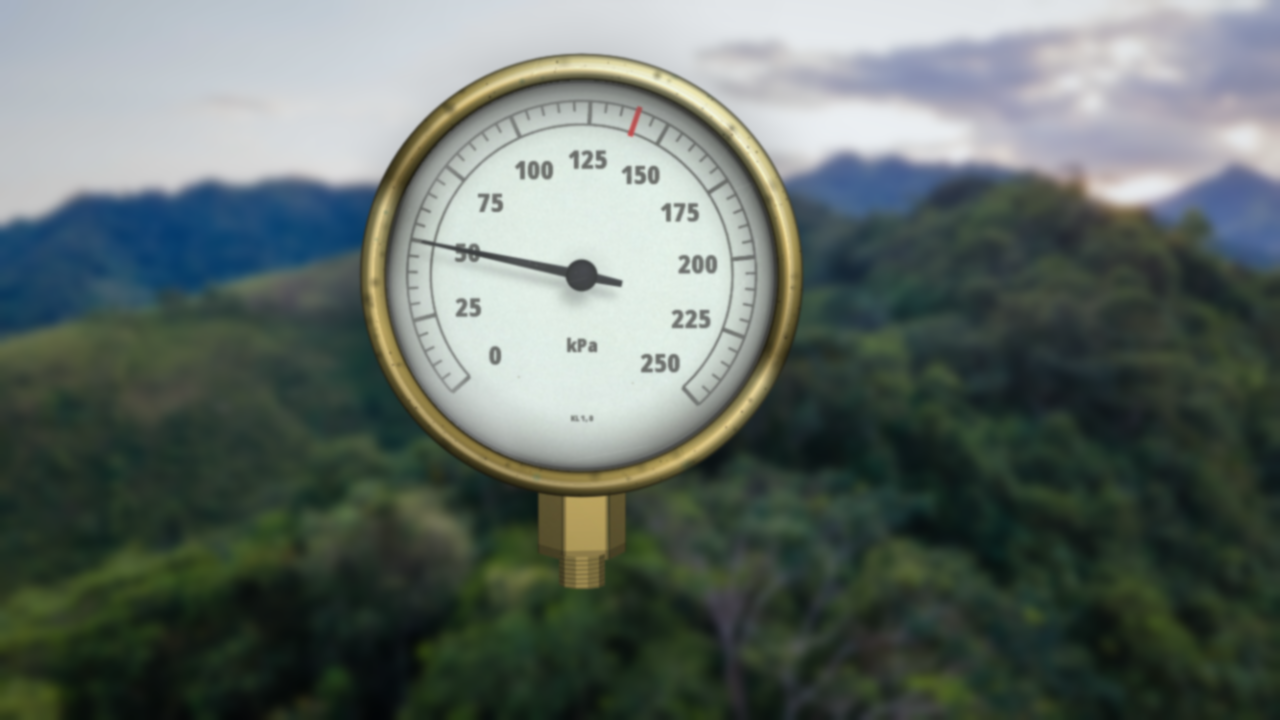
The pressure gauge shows 50; kPa
